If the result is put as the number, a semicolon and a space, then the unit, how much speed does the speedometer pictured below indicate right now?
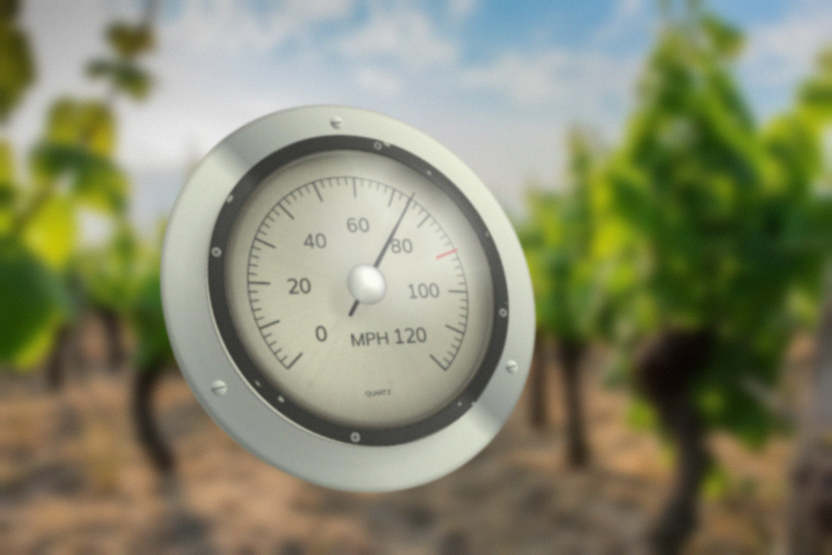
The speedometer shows 74; mph
